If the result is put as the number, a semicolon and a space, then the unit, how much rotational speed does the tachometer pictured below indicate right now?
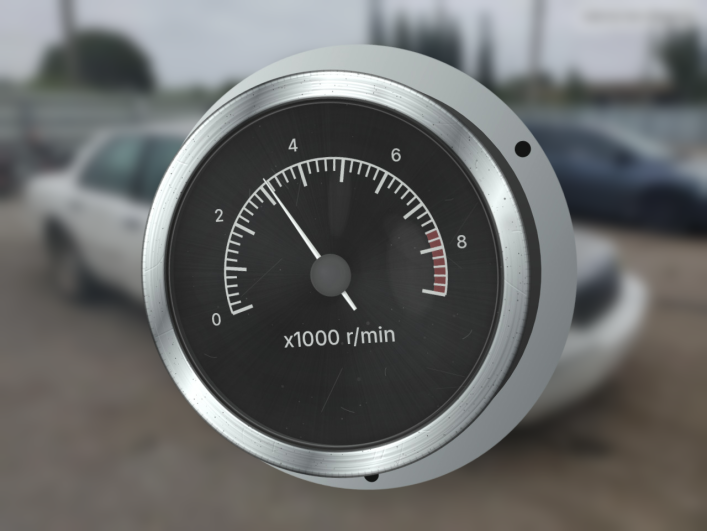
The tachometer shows 3200; rpm
